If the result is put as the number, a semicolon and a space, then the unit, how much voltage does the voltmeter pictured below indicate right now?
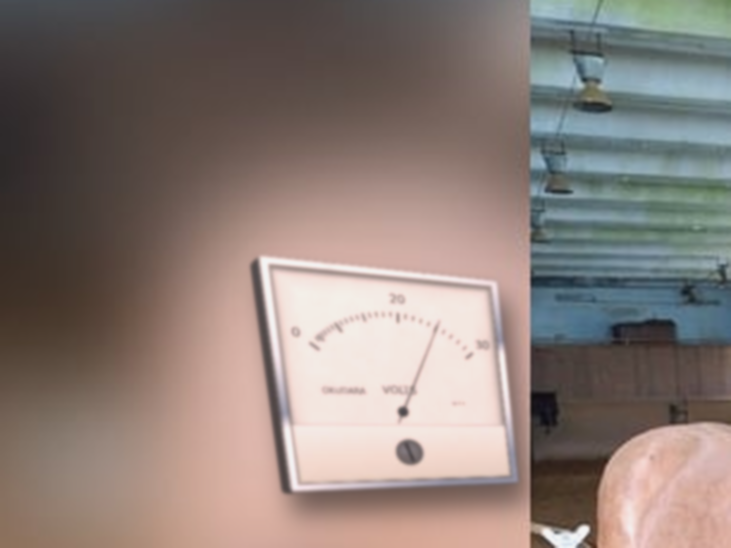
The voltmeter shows 25; V
